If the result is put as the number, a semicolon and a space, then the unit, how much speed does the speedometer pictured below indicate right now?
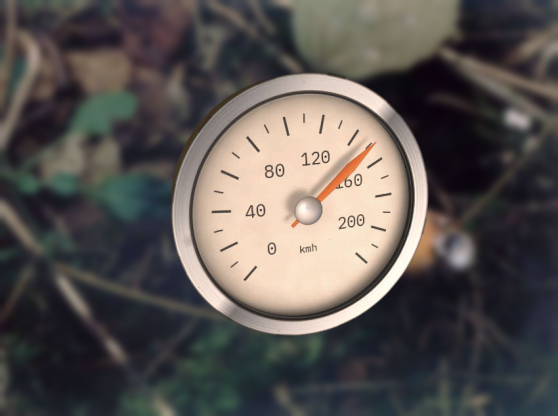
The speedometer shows 150; km/h
